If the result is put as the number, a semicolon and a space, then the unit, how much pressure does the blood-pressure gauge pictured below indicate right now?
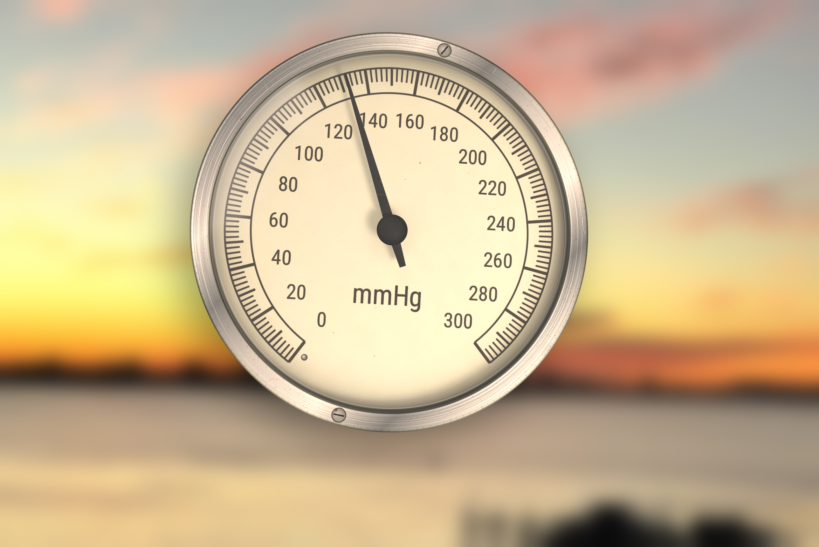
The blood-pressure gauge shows 132; mmHg
